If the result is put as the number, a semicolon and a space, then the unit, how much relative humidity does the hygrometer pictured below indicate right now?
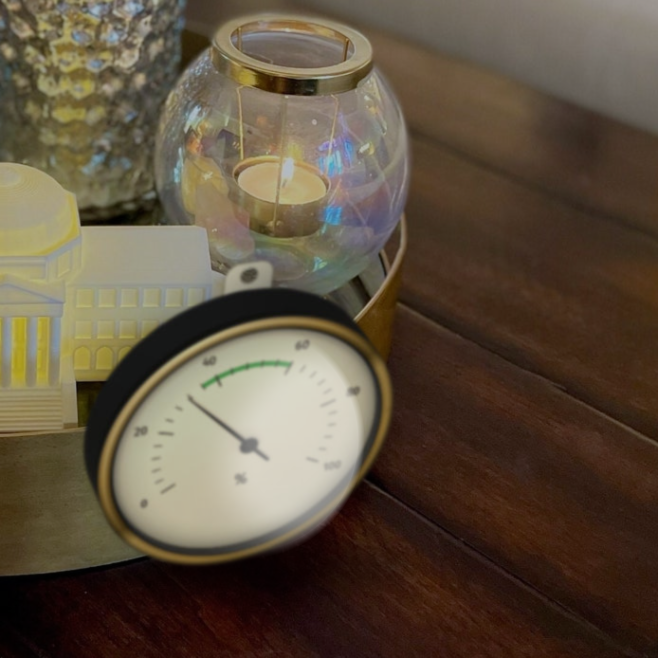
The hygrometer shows 32; %
